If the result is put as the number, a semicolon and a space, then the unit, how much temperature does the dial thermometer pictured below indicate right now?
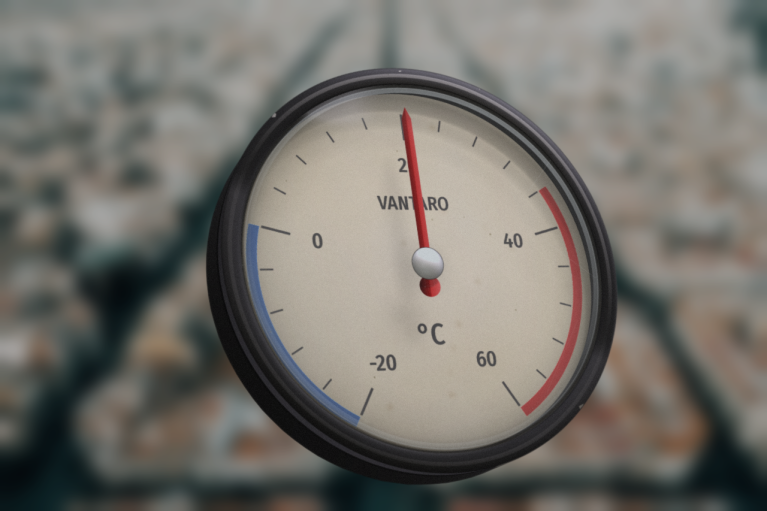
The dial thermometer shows 20; °C
